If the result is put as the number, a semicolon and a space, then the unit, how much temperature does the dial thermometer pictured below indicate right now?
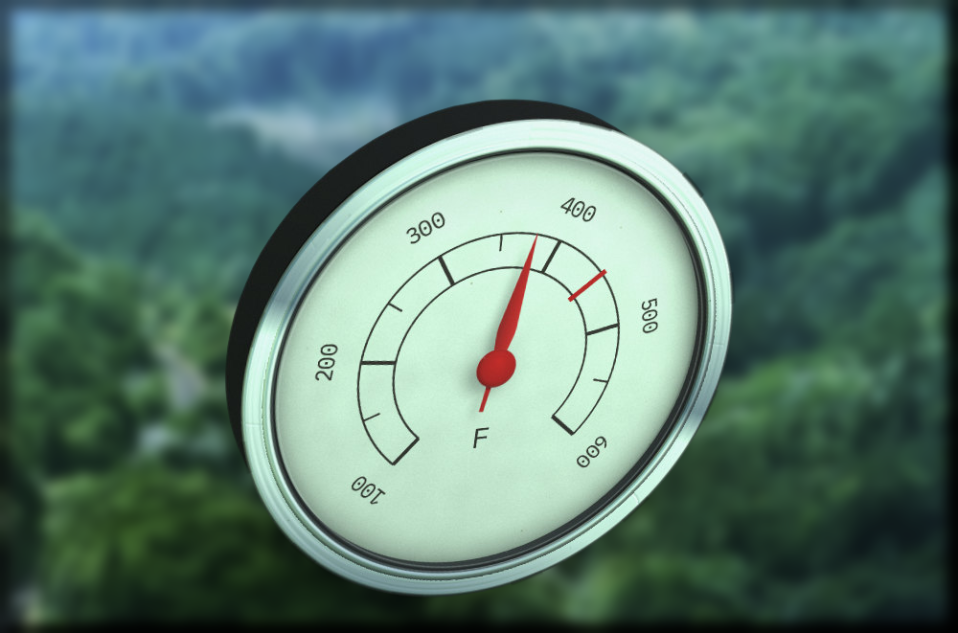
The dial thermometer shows 375; °F
